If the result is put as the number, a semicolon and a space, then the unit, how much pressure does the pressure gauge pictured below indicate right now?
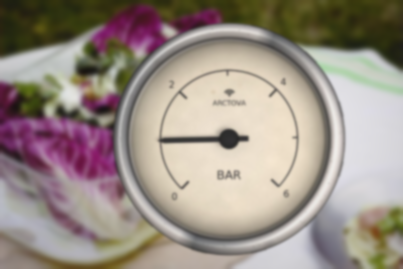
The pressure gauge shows 1; bar
